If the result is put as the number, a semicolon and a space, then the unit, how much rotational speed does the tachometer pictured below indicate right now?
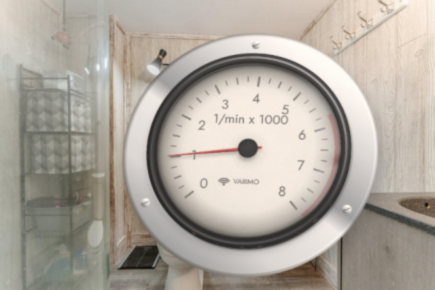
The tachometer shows 1000; rpm
